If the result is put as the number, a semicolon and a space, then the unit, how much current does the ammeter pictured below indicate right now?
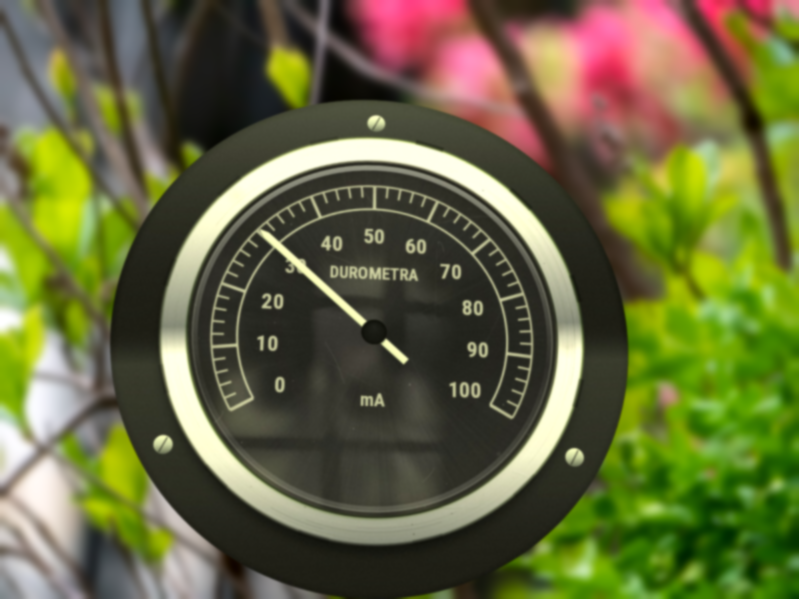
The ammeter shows 30; mA
